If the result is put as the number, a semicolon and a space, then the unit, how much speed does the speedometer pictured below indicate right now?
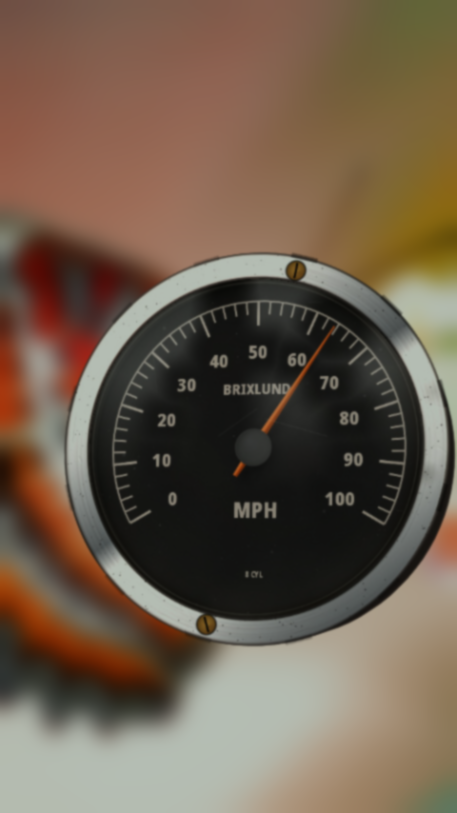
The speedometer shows 64; mph
